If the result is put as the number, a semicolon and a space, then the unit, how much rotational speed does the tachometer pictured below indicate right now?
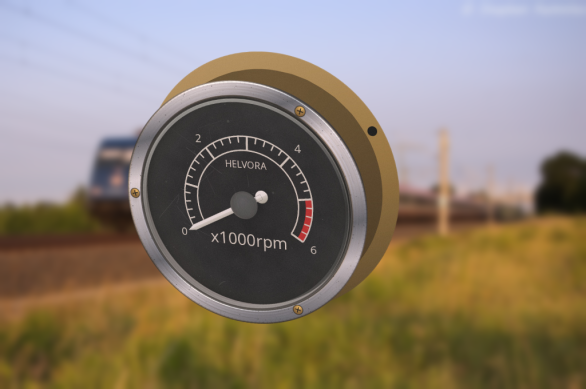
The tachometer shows 0; rpm
